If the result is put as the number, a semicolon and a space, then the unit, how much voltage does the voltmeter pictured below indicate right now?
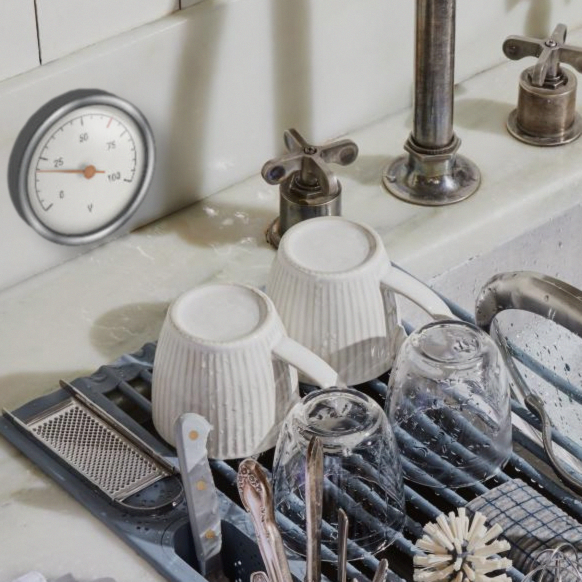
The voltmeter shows 20; V
